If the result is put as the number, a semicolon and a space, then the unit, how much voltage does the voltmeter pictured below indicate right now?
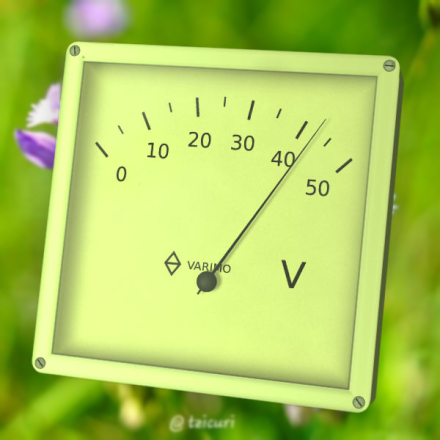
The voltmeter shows 42.5; V
